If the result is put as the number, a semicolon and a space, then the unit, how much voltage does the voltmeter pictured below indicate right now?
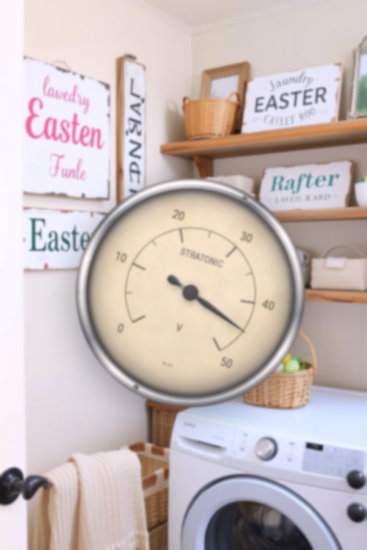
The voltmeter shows 45; V
